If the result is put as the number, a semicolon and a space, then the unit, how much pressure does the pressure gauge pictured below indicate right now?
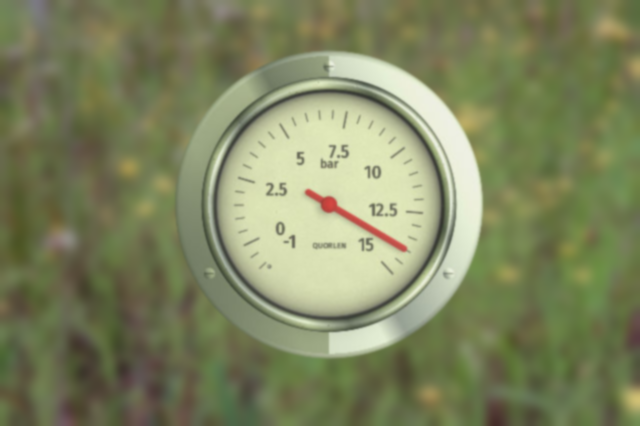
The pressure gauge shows 14; bar
